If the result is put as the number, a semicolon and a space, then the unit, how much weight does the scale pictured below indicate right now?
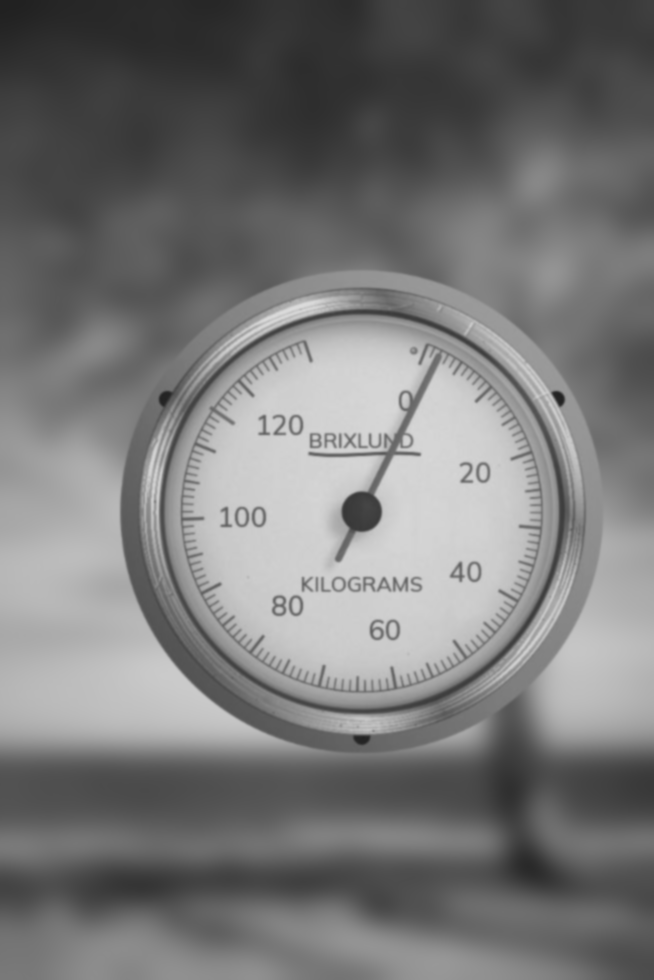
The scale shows 2; kg
